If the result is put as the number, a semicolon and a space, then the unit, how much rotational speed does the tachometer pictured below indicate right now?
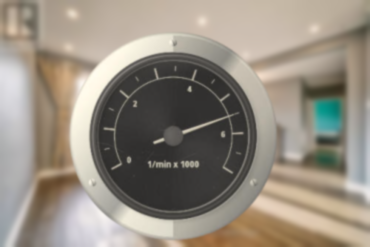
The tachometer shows 5500; rpm
